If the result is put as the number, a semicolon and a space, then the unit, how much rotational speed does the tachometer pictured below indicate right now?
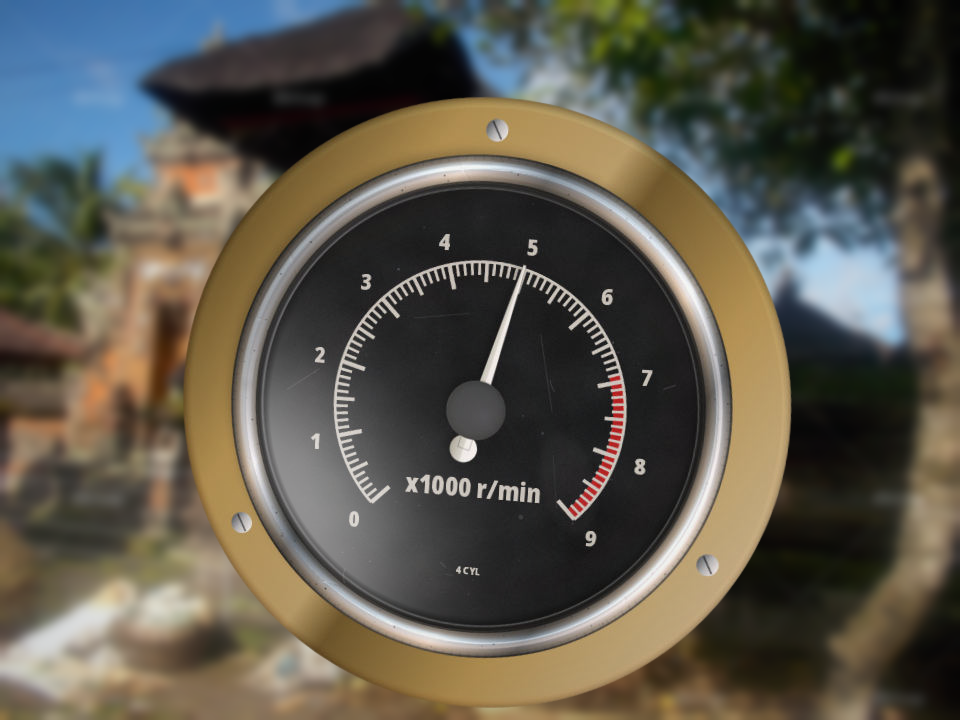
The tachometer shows 5000; rpm
